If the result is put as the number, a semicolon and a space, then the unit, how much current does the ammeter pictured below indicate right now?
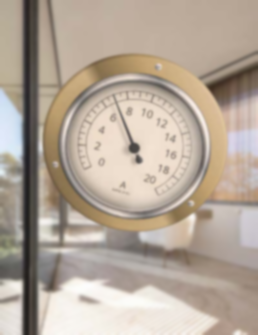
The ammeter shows 7; A
